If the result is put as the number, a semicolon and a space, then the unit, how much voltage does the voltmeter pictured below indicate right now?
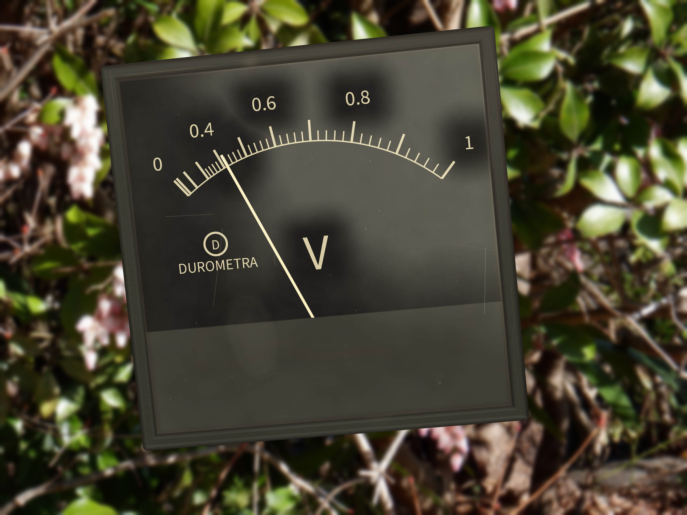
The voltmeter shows 0.42; V
